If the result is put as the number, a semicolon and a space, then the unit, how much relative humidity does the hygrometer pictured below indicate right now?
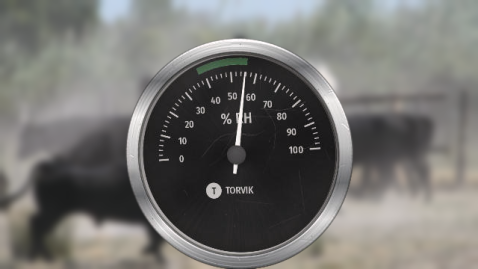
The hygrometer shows 56; %
